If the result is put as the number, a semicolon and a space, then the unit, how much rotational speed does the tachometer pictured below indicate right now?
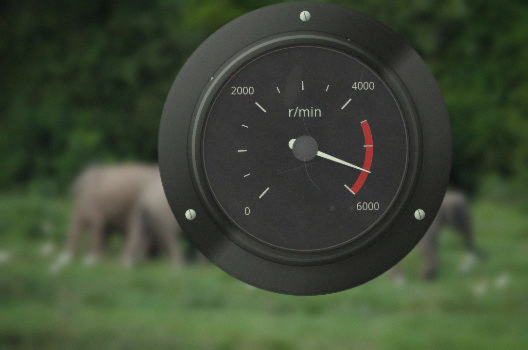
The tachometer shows 5500; rpm
